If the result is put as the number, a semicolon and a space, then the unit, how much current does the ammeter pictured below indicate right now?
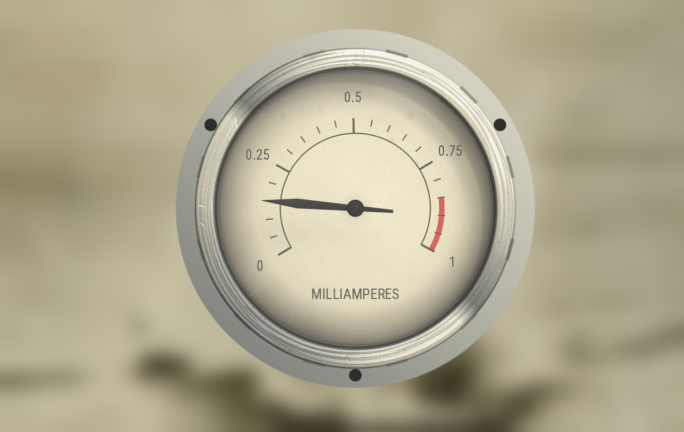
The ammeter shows 0.15; mA
